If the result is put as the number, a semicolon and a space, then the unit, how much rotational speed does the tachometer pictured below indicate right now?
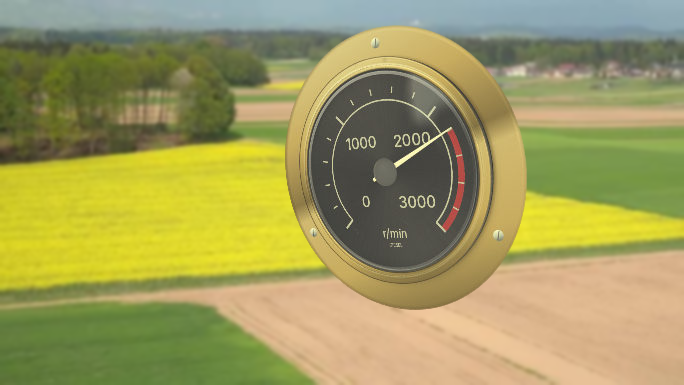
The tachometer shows 2200; rpm
